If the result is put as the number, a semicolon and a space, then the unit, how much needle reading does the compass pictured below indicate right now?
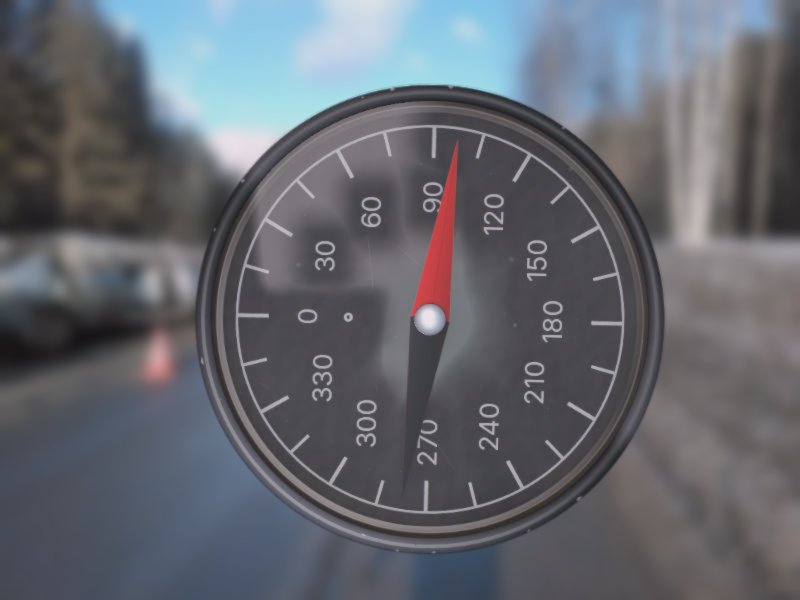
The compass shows 97.5; °
